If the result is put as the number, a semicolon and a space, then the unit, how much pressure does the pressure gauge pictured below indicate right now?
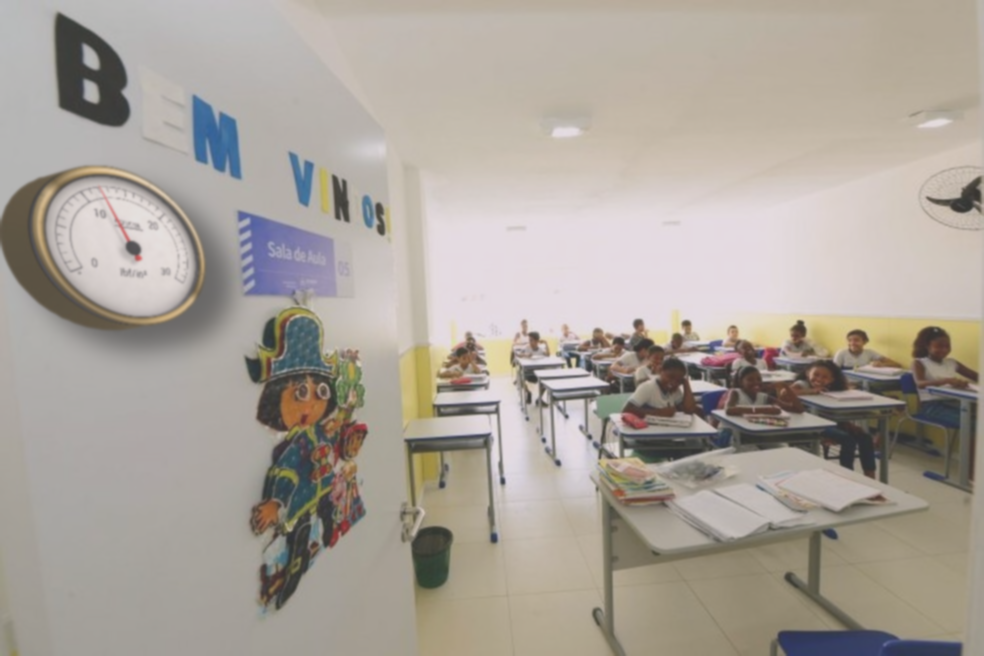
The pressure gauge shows 12; psi
